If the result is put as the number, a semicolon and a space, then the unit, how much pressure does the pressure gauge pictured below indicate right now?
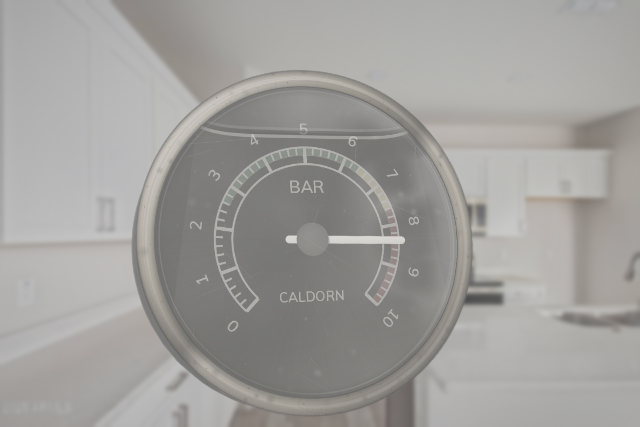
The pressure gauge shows 8.4; bar
